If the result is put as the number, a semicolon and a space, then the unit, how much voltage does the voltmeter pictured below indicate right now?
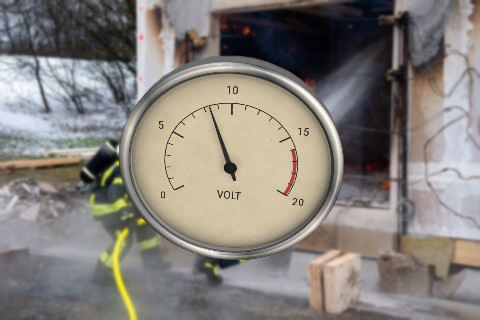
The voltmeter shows 8.5; V
